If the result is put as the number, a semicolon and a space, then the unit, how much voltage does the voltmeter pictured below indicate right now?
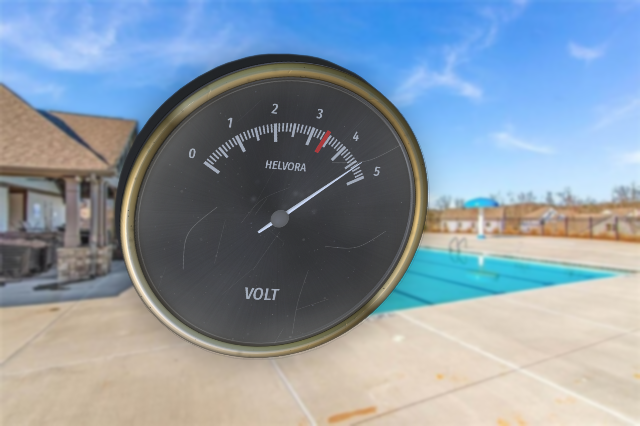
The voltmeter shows 4.5; V
